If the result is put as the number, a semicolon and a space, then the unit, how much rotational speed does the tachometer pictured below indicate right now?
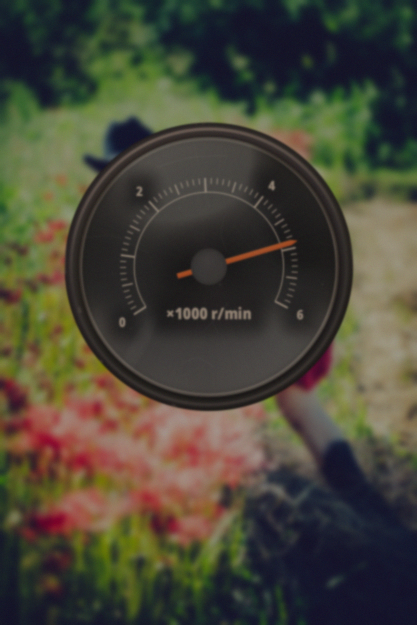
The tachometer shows 4900; rpm
